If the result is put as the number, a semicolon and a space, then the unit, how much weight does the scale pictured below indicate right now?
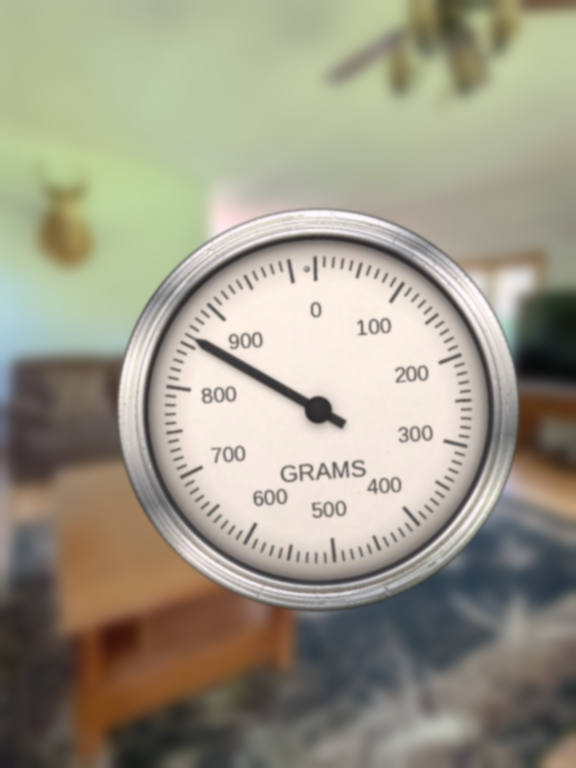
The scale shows 860; g
